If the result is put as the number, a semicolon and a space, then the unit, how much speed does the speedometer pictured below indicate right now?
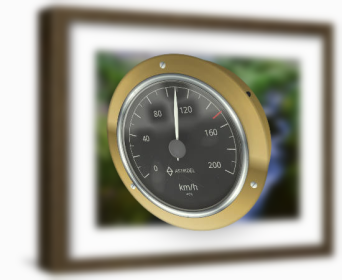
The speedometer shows 110; km/h
